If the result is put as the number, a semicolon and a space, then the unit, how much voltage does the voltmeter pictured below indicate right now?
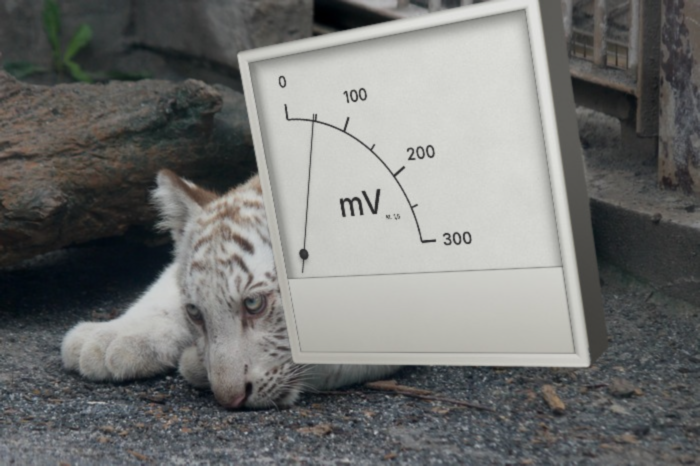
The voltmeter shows 50; mV
